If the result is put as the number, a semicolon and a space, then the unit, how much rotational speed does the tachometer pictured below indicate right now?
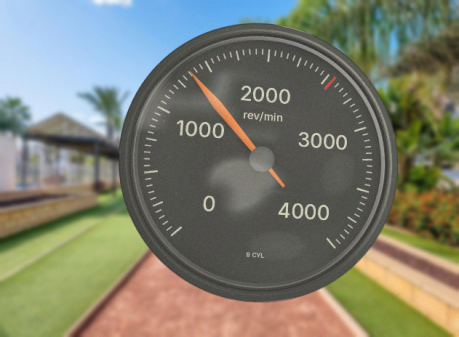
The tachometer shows 1350; rpm
